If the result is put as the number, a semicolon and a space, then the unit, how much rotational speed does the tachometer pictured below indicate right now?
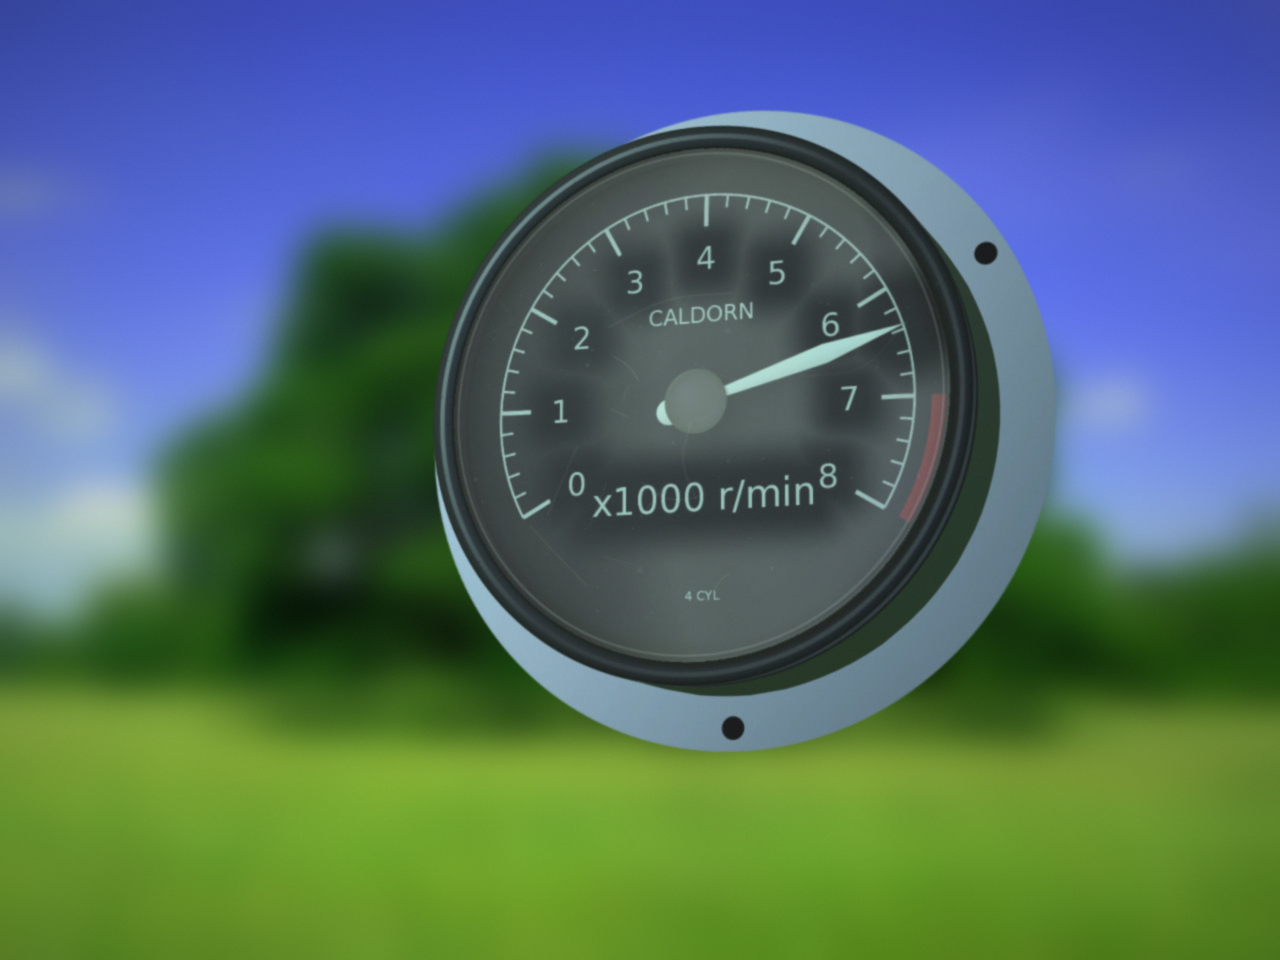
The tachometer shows 6400; rpm
